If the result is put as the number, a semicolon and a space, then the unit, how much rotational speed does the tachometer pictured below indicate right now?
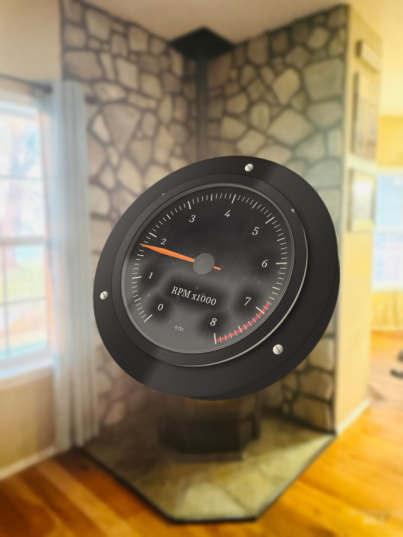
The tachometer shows 1700; rpm
